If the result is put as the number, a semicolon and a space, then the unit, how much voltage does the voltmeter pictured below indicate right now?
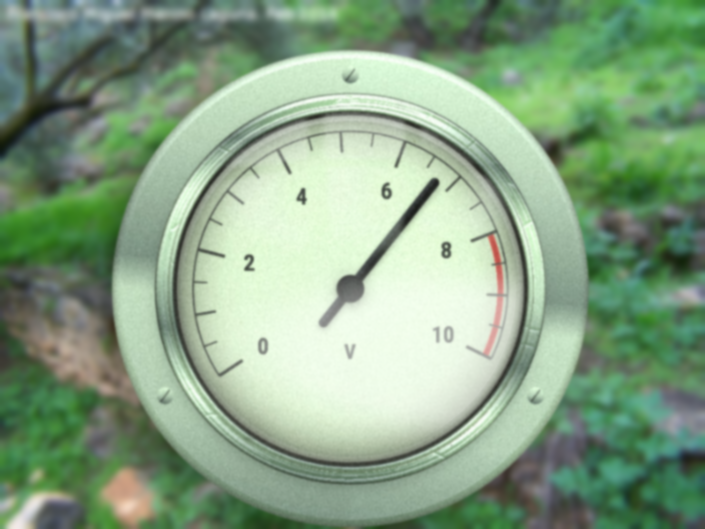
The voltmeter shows 6.75; V
